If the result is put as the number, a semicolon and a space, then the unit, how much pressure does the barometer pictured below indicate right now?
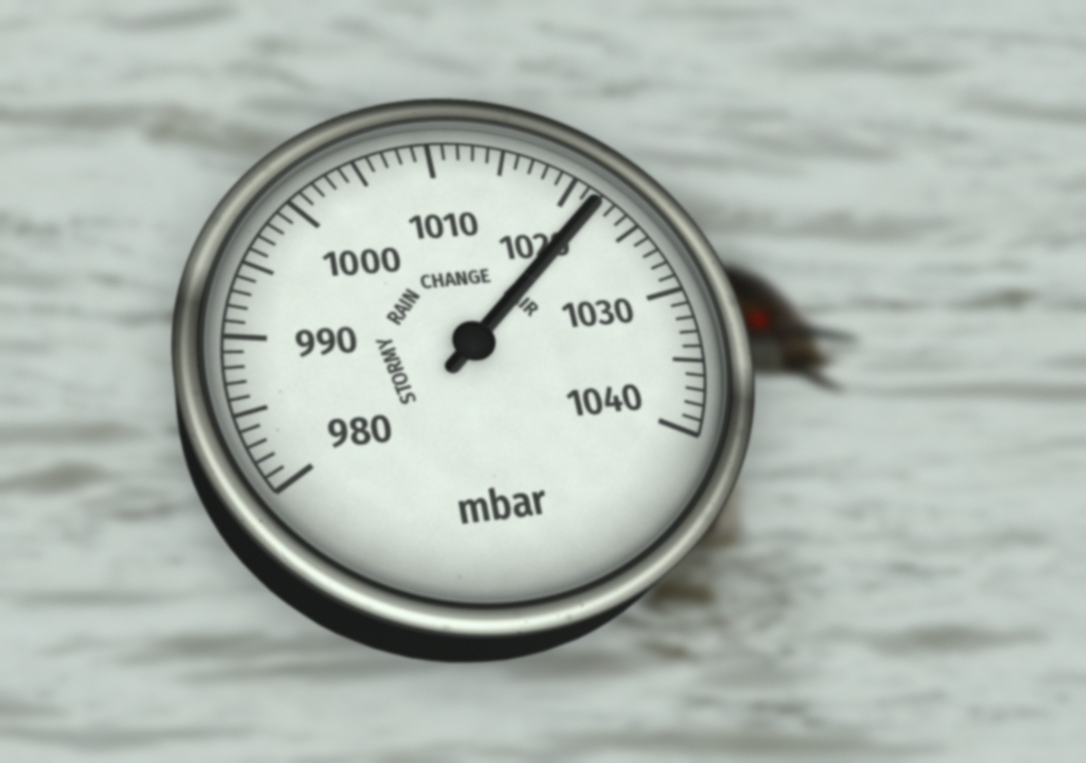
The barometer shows 1022; mbar
